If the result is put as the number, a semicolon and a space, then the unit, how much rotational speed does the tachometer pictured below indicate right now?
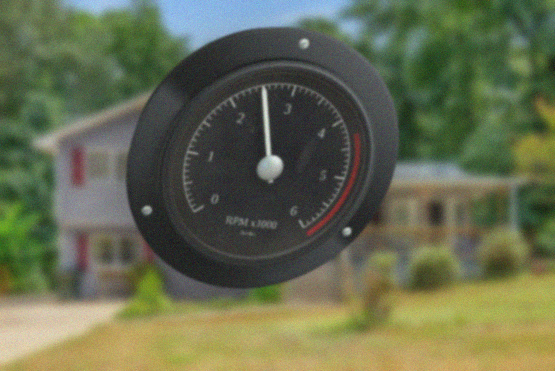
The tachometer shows 2500; rpm
